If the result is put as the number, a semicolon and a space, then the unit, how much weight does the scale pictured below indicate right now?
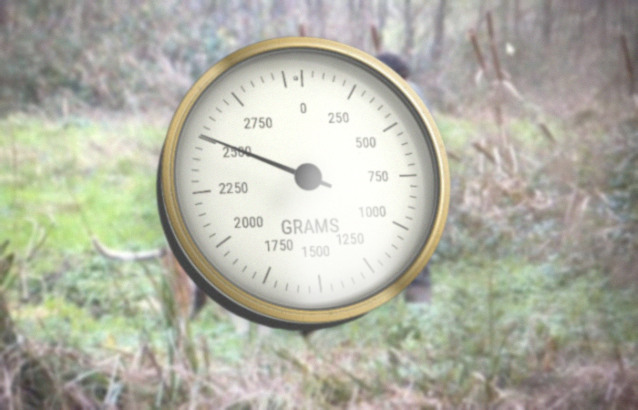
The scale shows 2500; g
